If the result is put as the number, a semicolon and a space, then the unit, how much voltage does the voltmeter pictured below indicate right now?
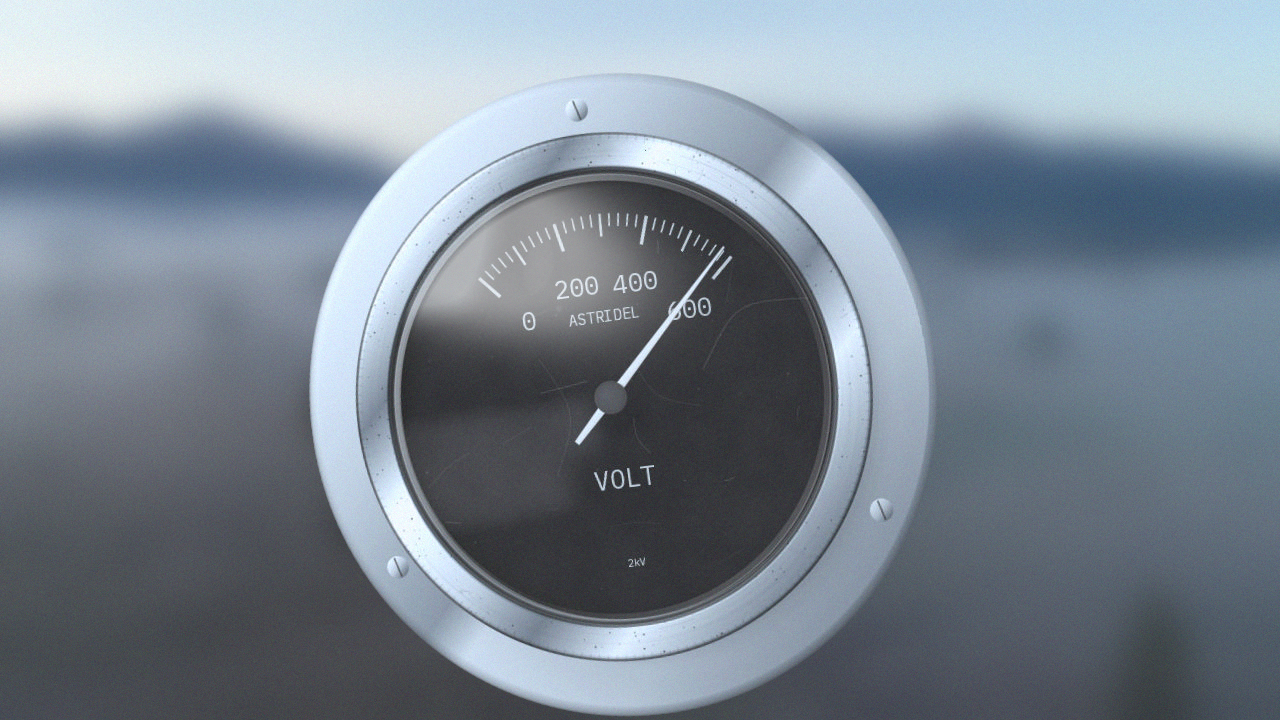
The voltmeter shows 580; V
